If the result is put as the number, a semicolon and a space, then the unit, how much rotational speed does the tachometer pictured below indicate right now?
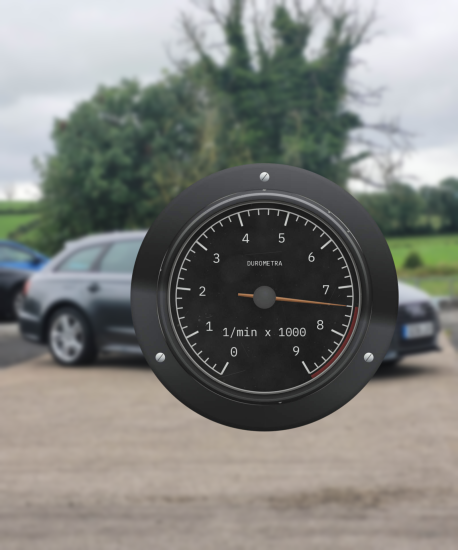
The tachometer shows 7400; rpm
